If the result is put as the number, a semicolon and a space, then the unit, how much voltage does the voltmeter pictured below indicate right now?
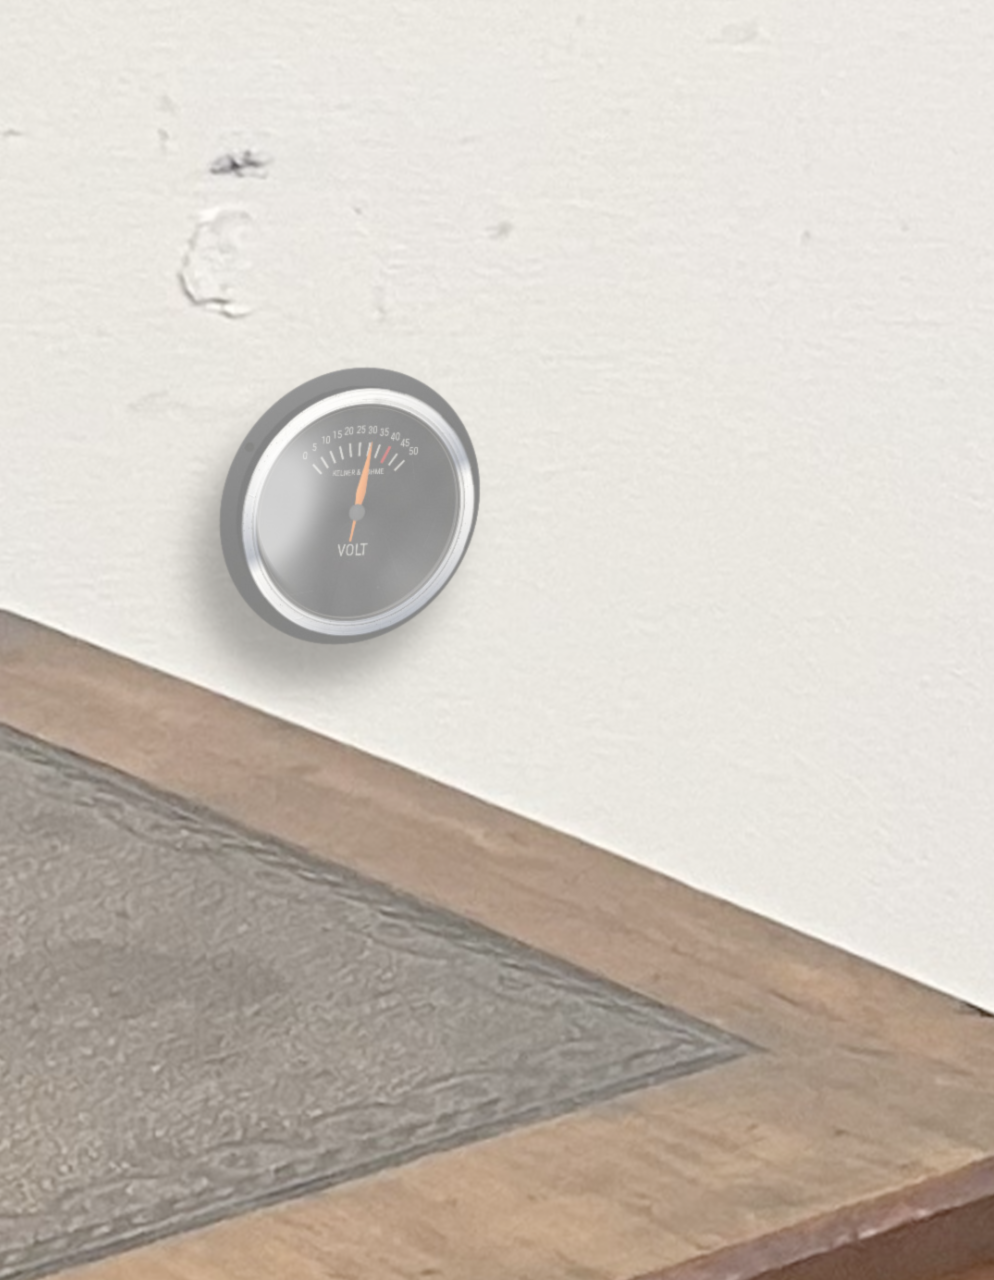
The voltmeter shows 30; V
